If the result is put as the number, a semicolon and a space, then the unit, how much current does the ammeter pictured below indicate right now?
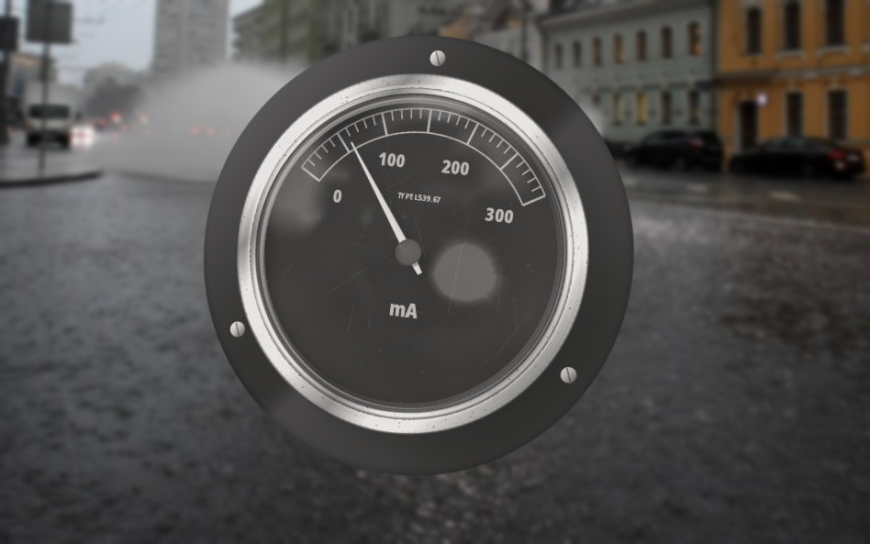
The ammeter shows 60; mA
